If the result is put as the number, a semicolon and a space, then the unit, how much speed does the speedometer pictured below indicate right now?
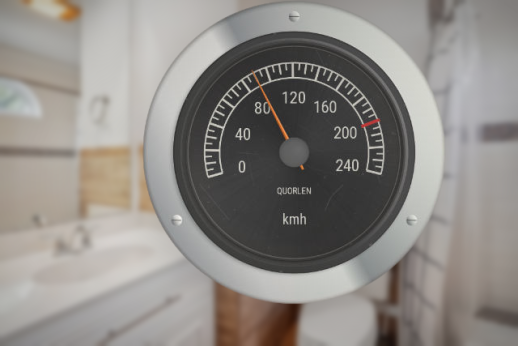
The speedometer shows 90; km/h
